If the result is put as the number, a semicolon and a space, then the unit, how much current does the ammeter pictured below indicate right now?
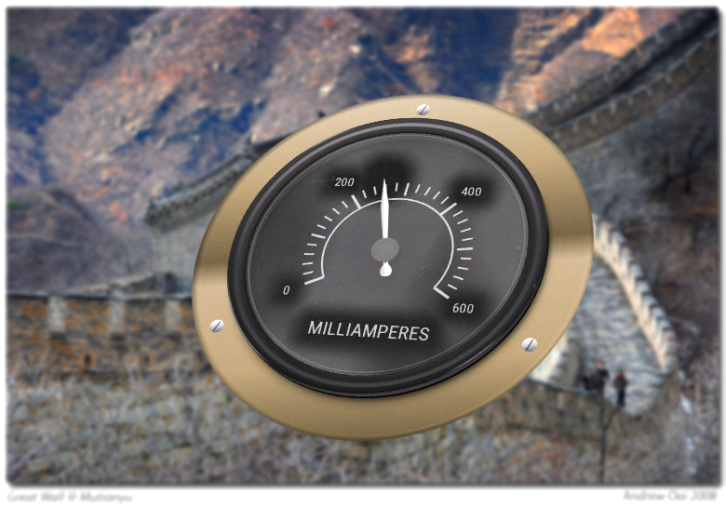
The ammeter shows 260; mA
